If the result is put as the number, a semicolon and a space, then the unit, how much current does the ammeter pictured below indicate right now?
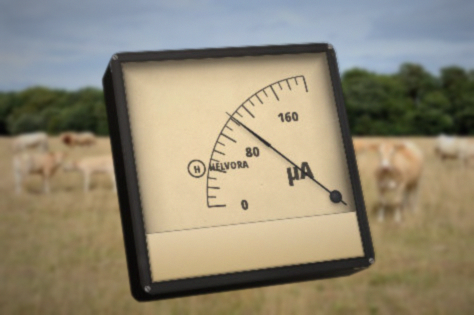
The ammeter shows 100; µA
